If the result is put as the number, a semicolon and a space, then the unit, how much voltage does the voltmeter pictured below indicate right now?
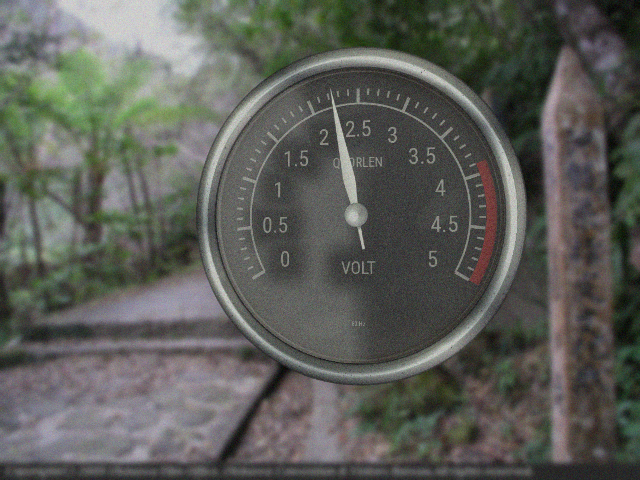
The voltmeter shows 2.25; V
